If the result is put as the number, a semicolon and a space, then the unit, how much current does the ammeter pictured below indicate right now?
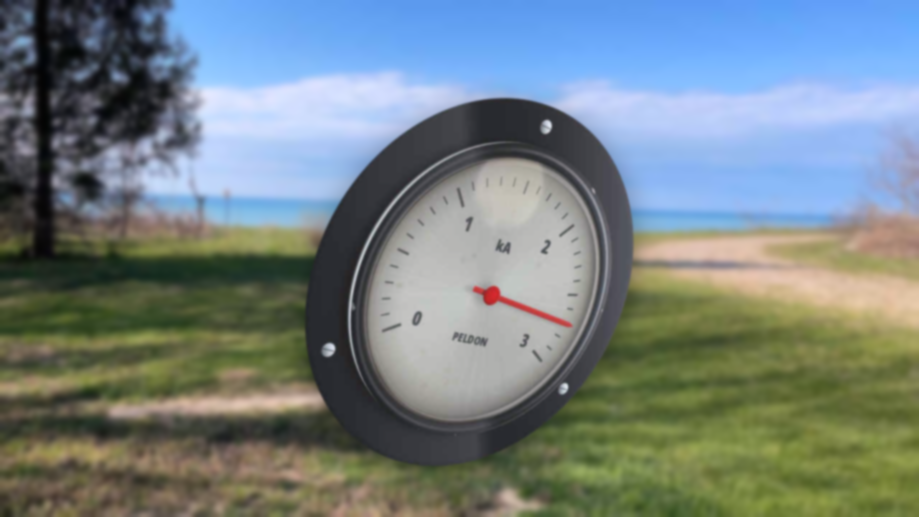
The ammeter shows 2.7; kA
